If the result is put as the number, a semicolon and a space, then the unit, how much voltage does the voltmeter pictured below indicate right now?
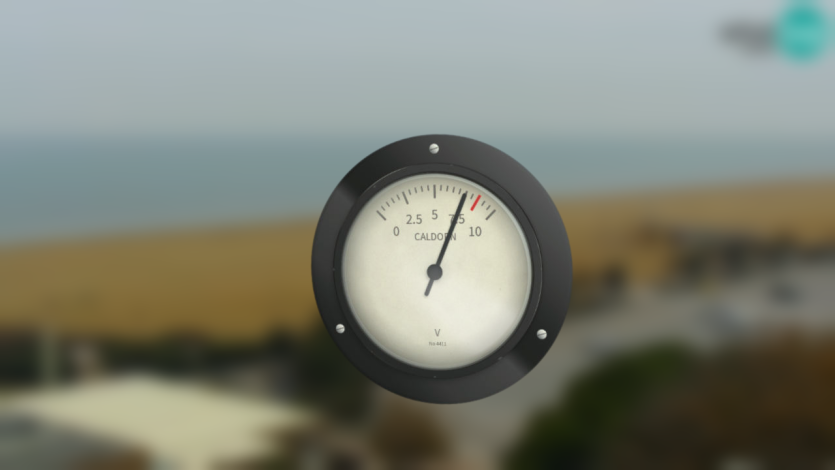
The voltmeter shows 7.5; V
